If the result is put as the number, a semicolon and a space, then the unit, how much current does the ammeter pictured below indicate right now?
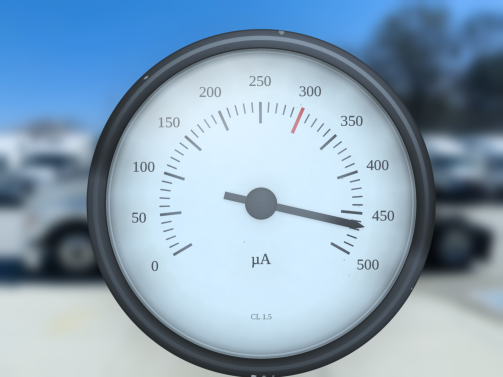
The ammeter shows 465; µA
